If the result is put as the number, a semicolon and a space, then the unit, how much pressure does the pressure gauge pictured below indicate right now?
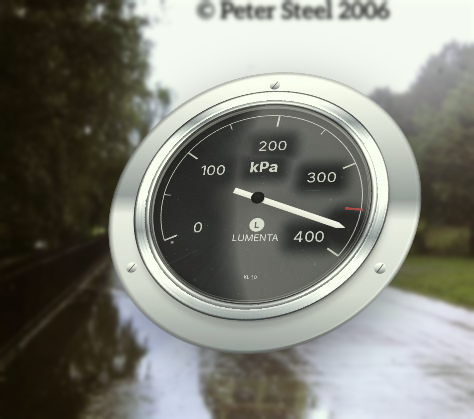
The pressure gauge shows 375; kPa
